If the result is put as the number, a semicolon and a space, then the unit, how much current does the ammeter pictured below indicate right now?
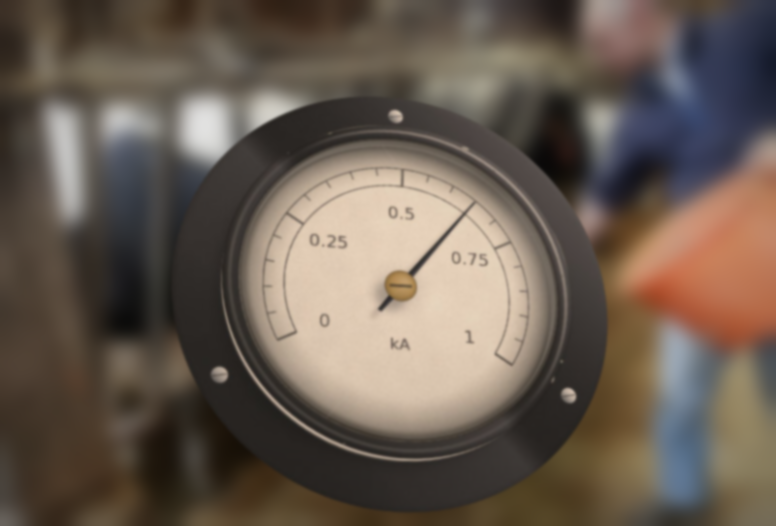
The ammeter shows 0.65; kA
